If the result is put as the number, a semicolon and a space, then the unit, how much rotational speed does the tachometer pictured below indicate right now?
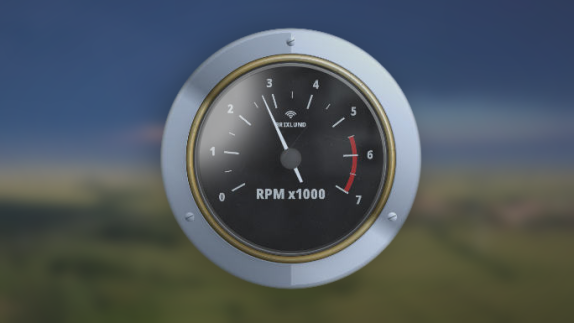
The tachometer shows 2750; rpm
